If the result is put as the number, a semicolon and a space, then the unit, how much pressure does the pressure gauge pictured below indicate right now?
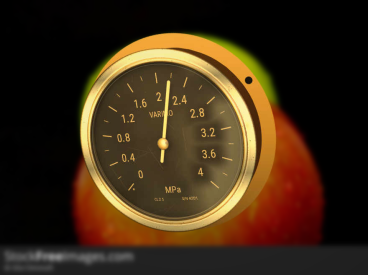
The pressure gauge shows 2.2; MPa
